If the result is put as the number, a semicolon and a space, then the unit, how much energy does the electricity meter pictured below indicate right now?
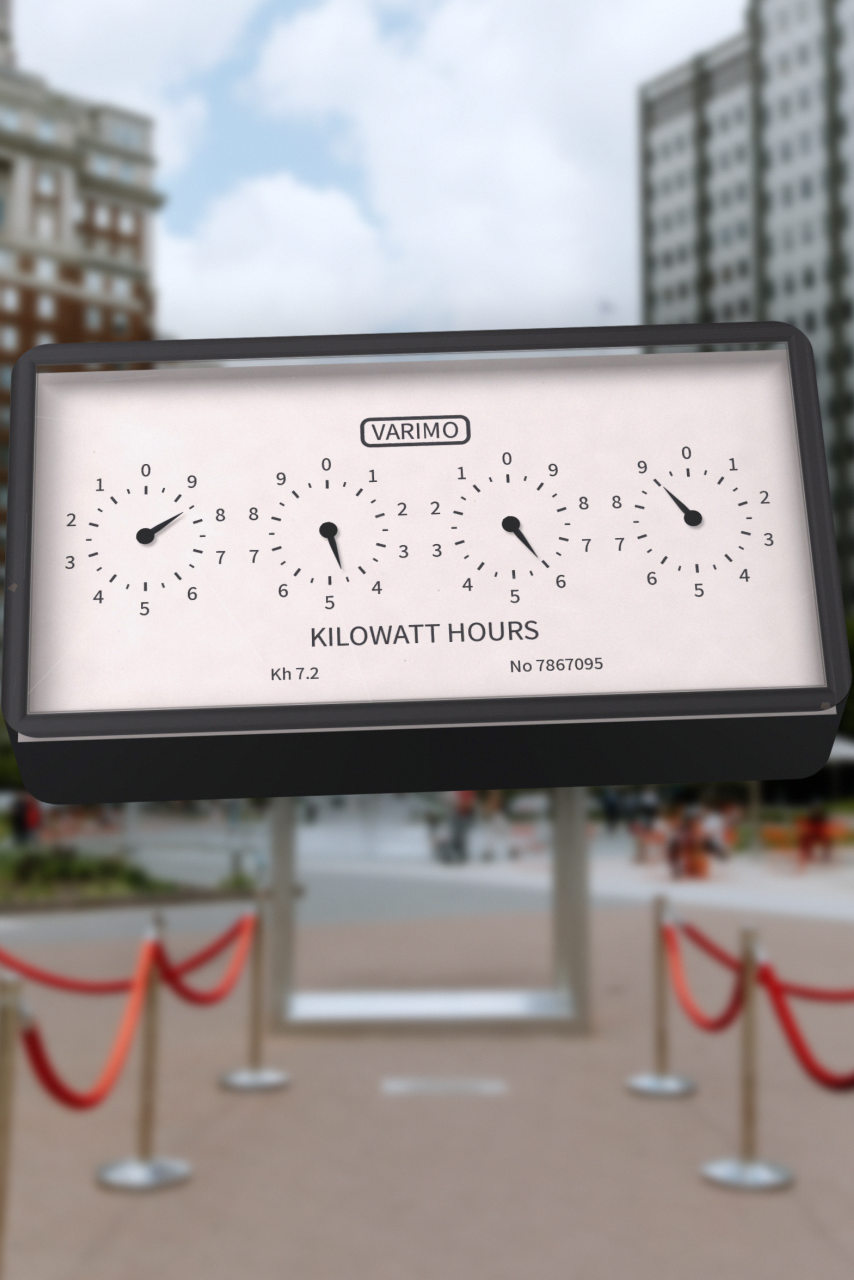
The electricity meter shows 8459; kWh
